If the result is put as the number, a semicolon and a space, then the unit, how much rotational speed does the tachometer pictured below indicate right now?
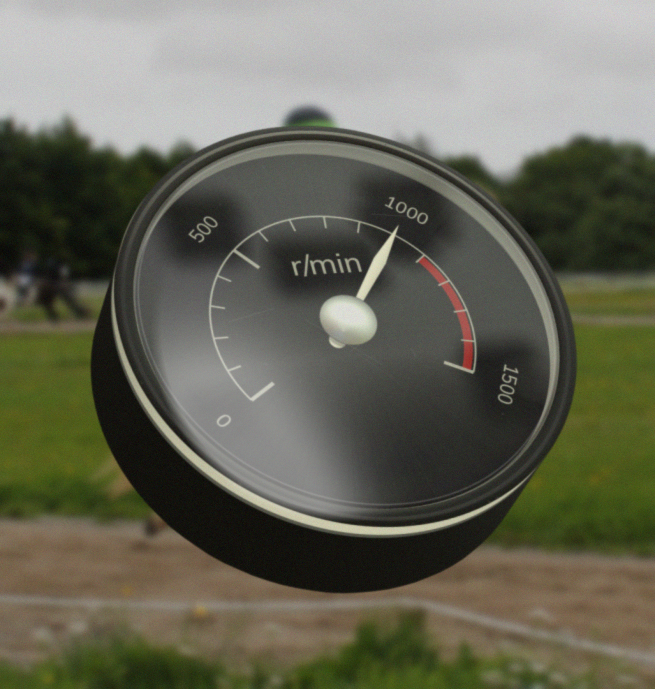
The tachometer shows 1000; rpm
